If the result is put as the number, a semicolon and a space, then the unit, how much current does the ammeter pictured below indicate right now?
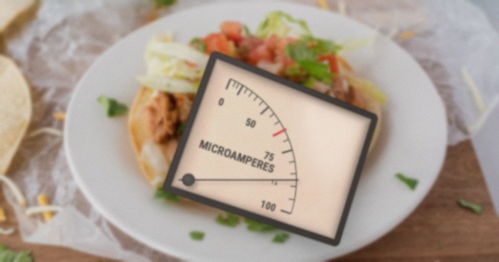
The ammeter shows 87.5; µA
